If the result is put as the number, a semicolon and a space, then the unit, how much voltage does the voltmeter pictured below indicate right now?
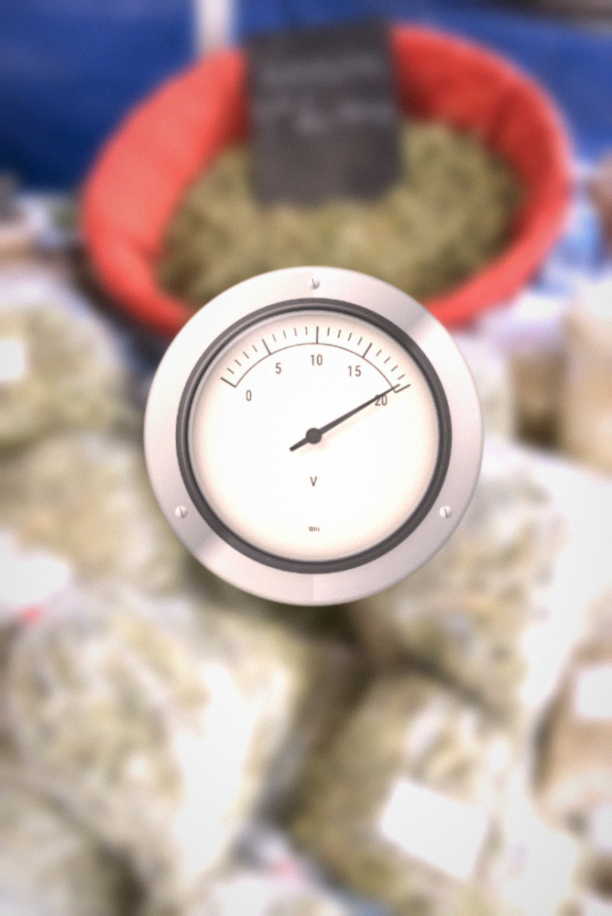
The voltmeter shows 19.5; V
